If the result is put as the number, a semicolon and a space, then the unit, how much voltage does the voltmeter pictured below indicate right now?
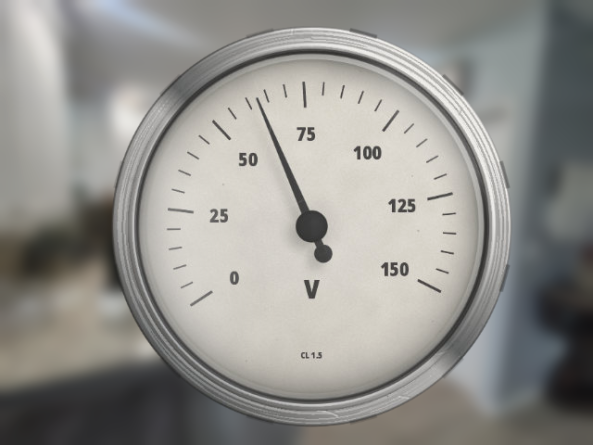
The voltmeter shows 62.5; V
